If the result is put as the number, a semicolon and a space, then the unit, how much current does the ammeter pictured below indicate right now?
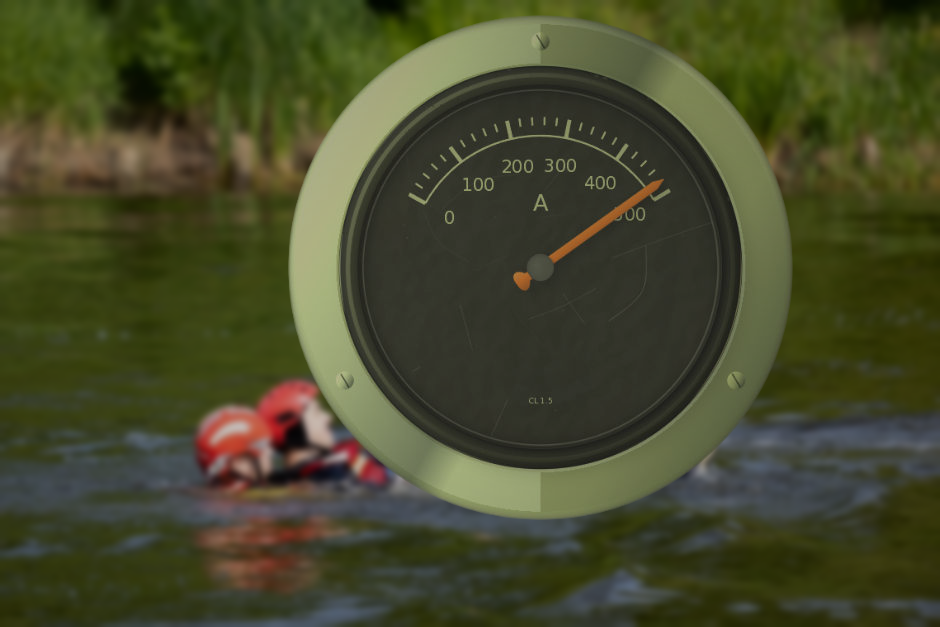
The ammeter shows 480; A
